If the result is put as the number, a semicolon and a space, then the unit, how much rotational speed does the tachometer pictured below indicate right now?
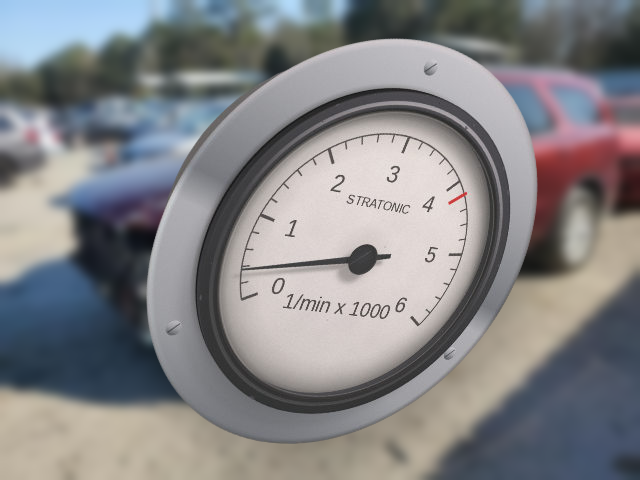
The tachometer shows 400; rpm
